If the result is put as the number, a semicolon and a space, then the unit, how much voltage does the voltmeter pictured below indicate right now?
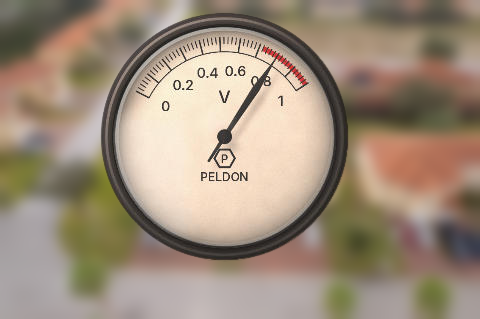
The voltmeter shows 0.8; V
